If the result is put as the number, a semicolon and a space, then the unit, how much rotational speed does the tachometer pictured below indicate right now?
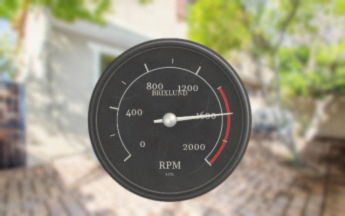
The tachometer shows 1600; rpm
